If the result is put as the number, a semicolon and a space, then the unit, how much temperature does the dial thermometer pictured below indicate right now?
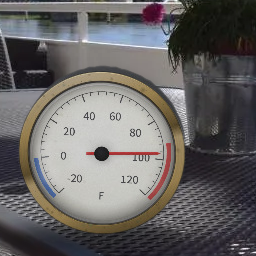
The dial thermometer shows 96; °F
